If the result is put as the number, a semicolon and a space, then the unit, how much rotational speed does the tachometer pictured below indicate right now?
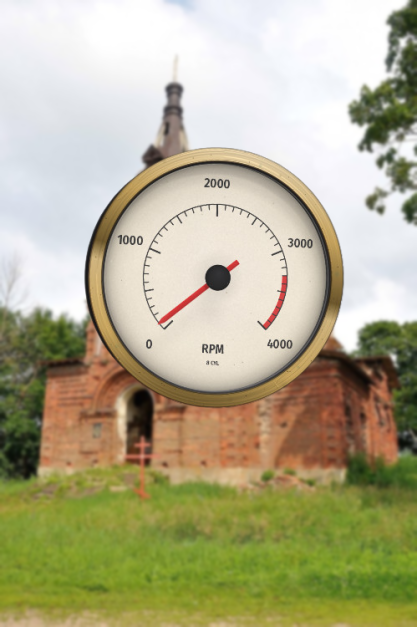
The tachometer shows 100; rpm
